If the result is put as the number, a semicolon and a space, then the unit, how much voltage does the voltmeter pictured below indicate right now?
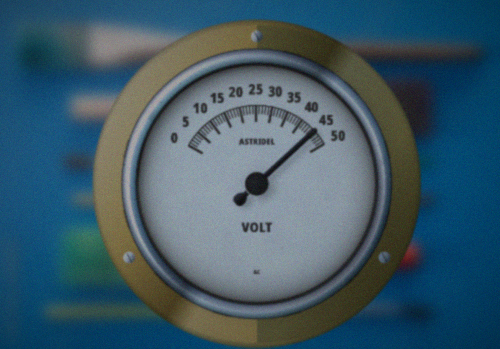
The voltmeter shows 45; V
